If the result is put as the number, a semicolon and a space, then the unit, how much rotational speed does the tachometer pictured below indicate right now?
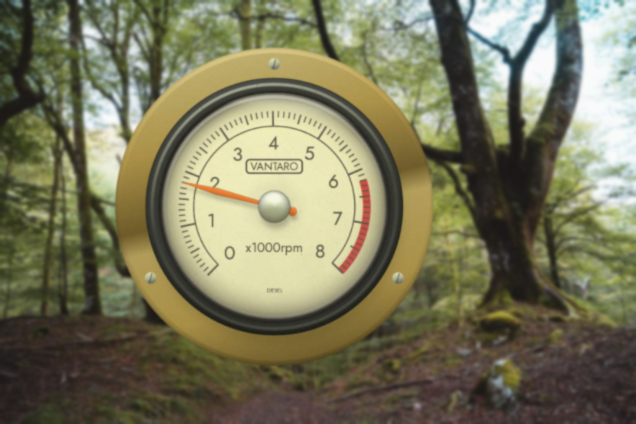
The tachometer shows 1800; rpm
